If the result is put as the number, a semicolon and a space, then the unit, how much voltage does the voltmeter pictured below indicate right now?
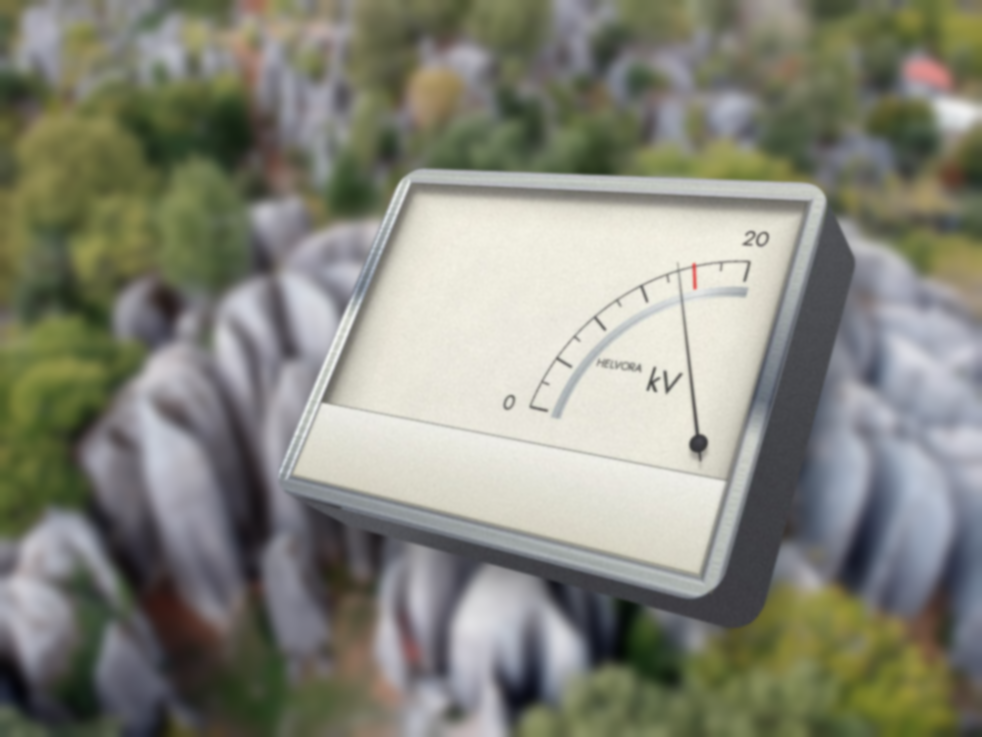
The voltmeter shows 15; kV
